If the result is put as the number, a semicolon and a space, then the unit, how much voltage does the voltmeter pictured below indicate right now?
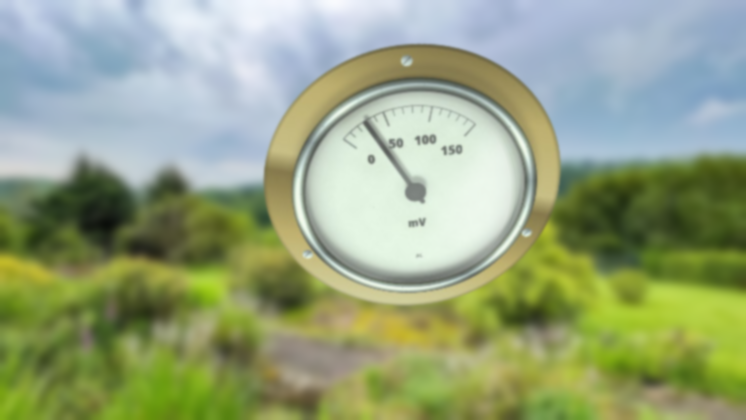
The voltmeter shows 30; mV
